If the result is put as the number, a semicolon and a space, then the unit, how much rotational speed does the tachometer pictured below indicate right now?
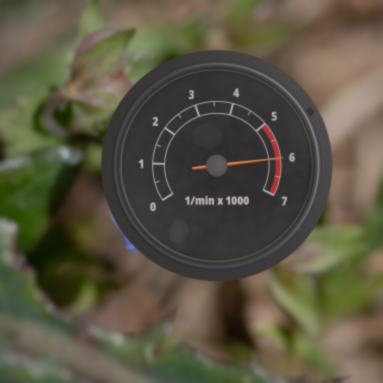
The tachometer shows 6000; rpm
